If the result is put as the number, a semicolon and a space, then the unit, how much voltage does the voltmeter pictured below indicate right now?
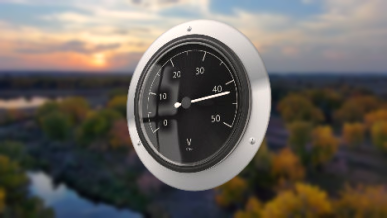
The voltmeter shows 42.5; V
